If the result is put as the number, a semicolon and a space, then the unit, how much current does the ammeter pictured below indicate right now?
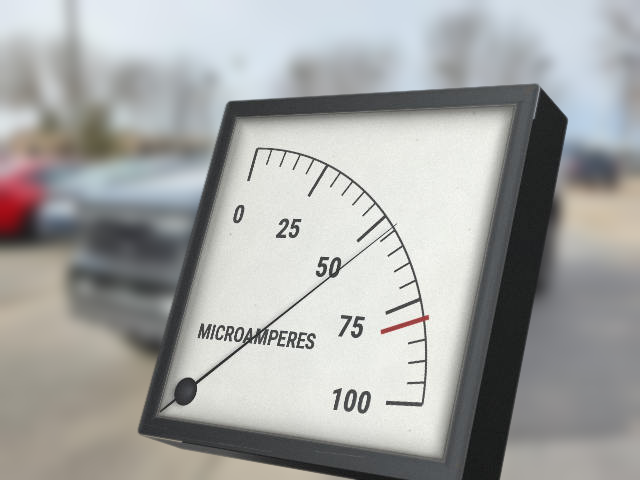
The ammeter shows 55; µA
